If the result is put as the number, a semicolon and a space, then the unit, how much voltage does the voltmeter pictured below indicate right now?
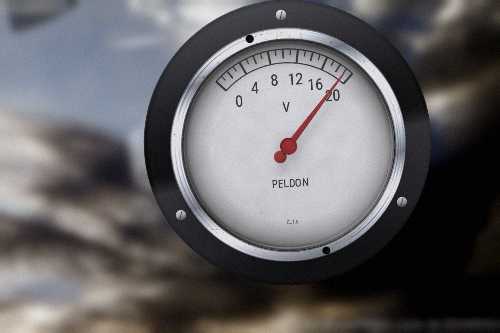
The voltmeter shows 19; V
